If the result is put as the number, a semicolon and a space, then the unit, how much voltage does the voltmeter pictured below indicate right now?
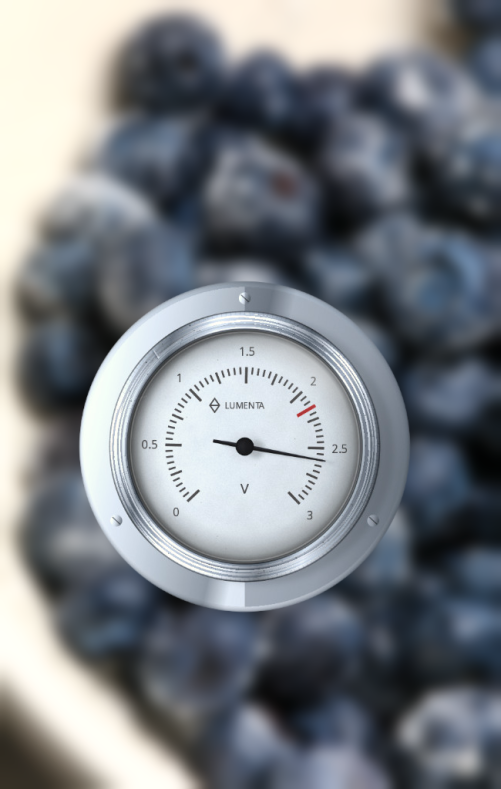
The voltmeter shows 2.6; V
